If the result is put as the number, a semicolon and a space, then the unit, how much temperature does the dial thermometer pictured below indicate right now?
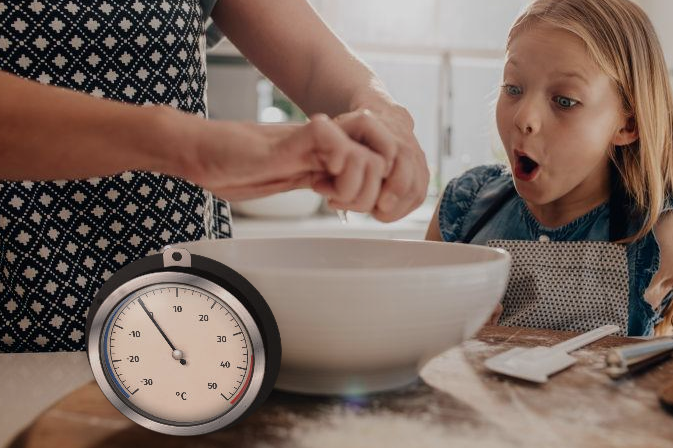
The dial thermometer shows 0; °C
